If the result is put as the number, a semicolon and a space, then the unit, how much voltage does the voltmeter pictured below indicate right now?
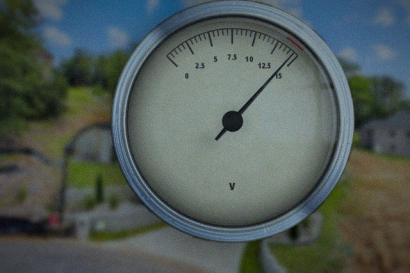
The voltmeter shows 14.5; V
